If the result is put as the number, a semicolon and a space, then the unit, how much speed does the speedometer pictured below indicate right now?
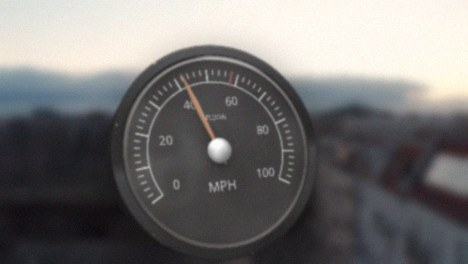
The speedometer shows 42; mph
